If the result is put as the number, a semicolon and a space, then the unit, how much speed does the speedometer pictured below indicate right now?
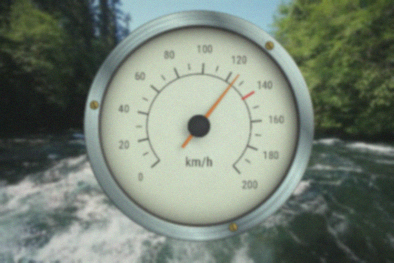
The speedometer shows 125; km/h
